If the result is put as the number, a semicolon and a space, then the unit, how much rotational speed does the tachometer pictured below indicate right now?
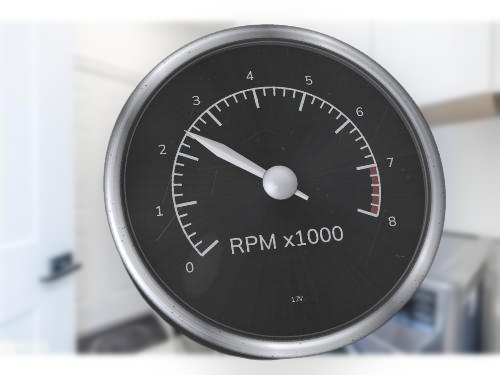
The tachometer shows 2400; rpm
